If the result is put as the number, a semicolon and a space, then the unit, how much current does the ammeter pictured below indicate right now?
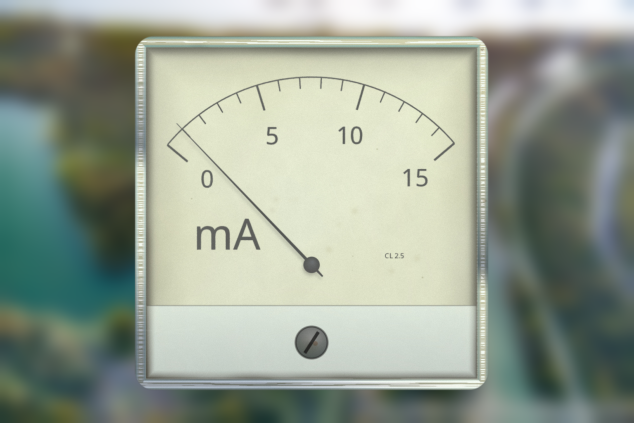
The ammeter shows 1; mA
